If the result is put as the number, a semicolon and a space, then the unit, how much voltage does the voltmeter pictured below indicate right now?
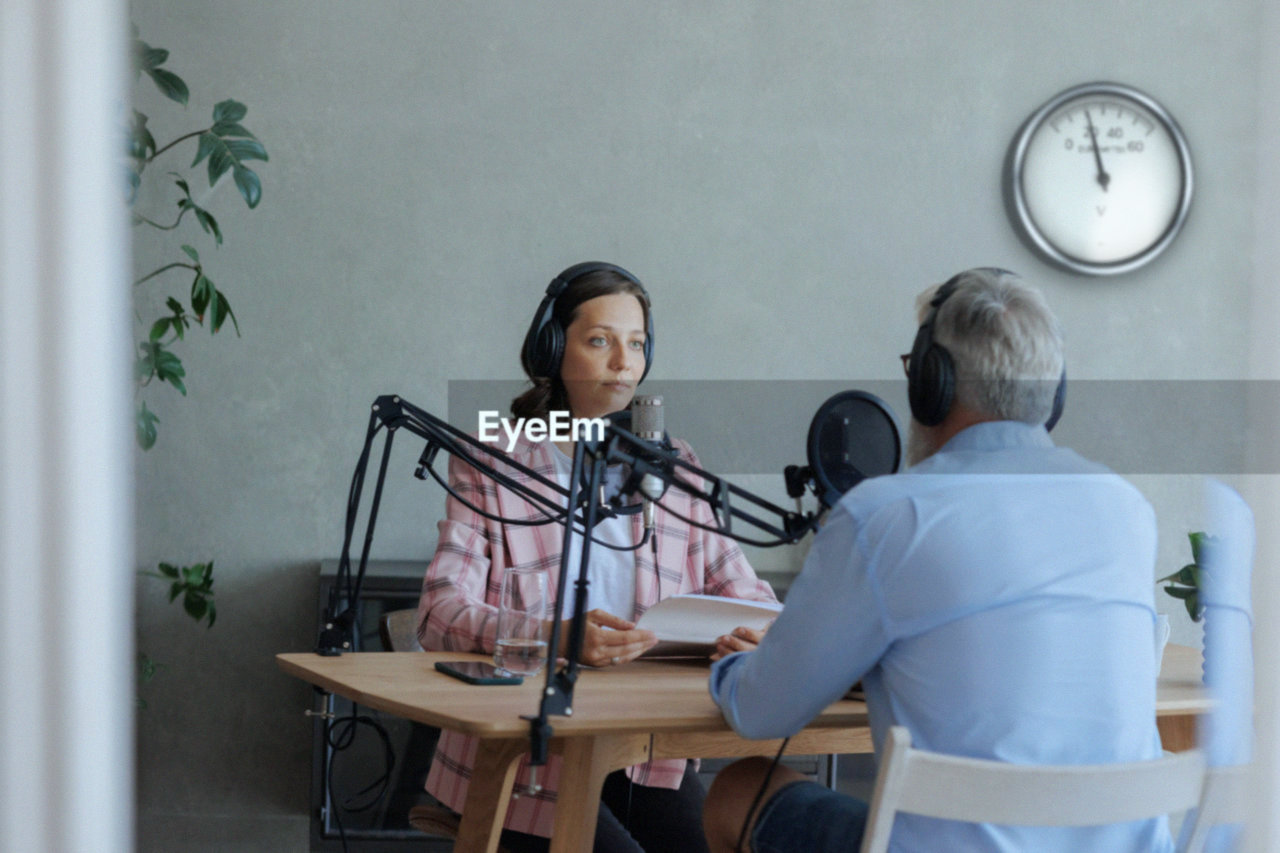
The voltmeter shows 20; V
